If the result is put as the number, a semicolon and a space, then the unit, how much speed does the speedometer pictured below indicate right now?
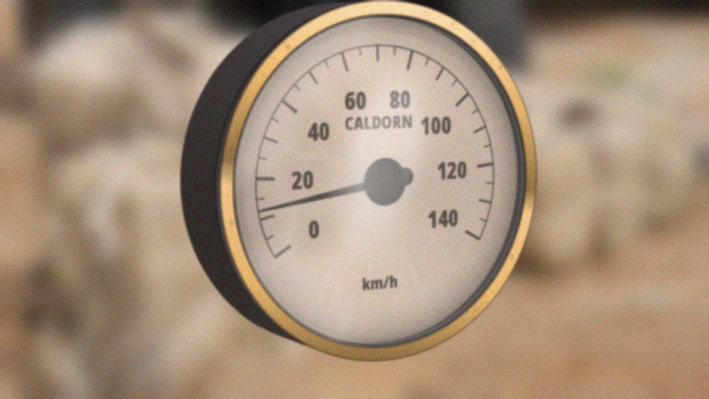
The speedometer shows 12.5; km/h
